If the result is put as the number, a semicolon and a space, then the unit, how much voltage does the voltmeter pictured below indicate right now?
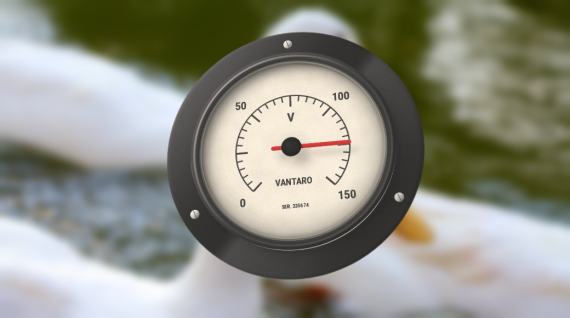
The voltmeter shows 125; V
